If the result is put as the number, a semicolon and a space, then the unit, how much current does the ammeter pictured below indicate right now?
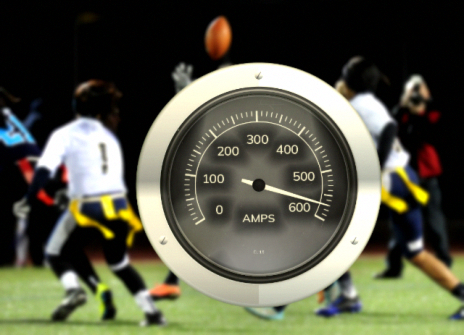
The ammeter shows 570; A
